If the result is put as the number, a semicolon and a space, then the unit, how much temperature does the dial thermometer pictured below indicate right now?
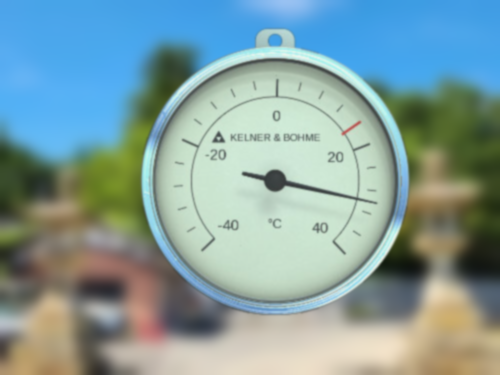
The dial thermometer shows 30; °C
